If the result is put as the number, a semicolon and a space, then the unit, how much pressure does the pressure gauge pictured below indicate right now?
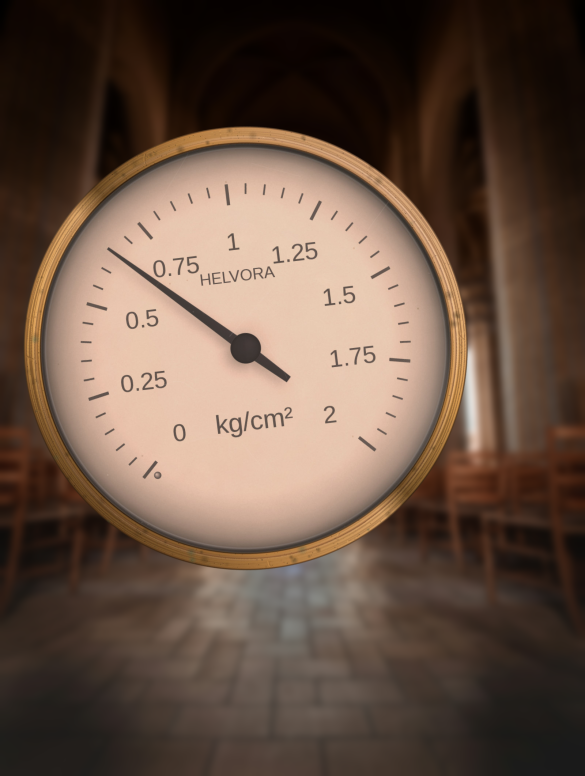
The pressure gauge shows 0.65; kg/cm²
